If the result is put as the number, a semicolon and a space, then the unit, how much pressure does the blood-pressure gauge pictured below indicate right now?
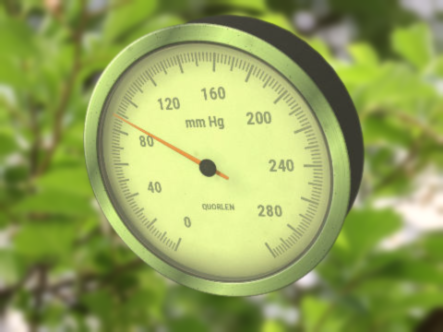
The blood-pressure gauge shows 90; mmHg
